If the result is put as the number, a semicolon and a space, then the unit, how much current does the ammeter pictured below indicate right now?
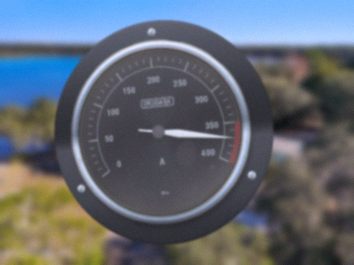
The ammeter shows 370; A
